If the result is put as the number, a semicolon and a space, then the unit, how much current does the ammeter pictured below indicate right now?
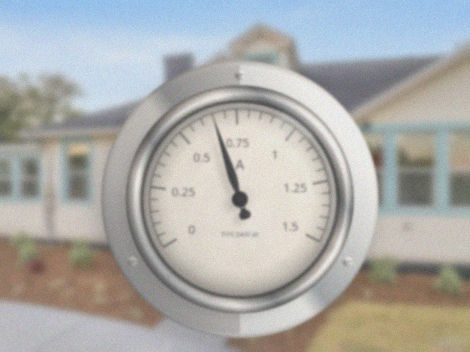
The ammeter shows 0.65; A
